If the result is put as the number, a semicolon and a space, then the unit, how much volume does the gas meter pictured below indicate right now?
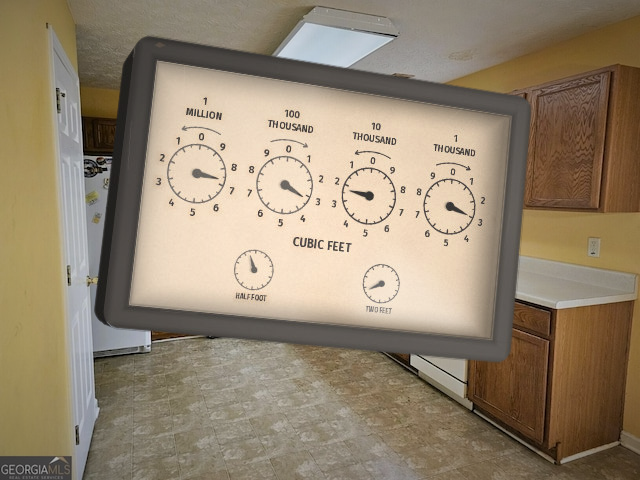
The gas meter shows 732300; ft³
